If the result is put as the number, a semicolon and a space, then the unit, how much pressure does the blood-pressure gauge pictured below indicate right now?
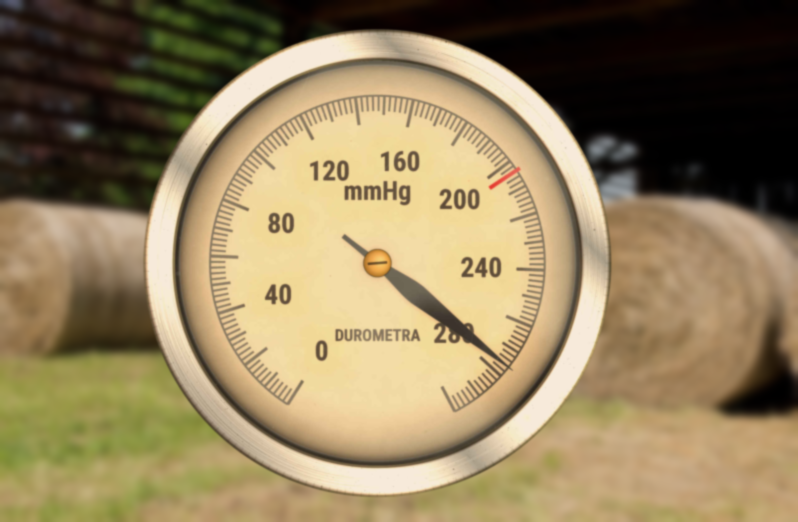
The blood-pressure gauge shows 276; mmHg
